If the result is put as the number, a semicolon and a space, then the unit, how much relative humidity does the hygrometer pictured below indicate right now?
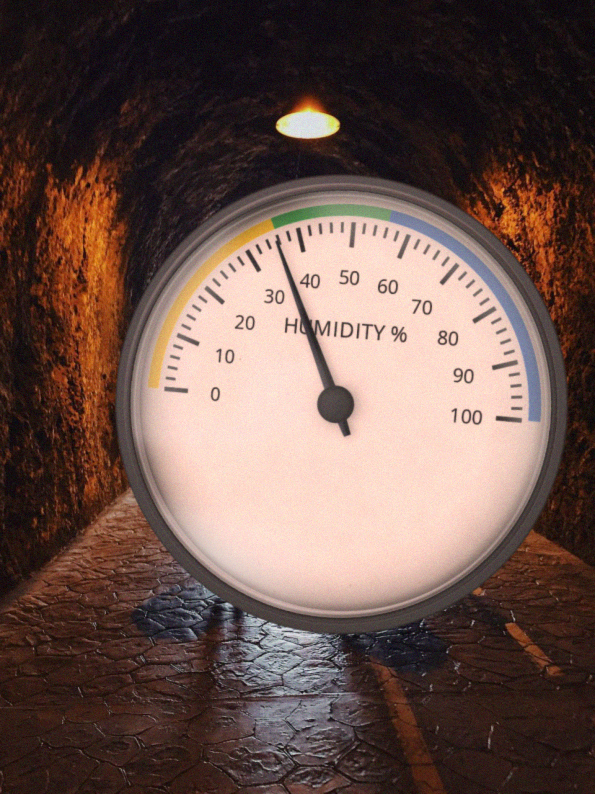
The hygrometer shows 36; %
